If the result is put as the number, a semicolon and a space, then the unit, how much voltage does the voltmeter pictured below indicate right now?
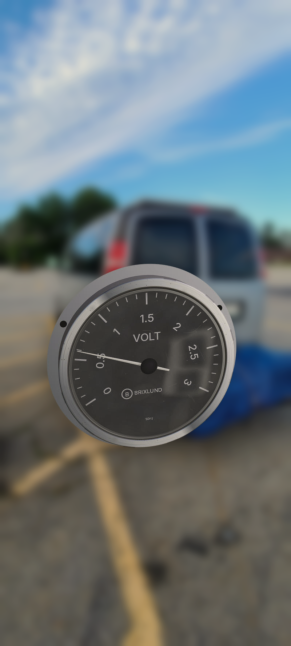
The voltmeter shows 0.6; V
